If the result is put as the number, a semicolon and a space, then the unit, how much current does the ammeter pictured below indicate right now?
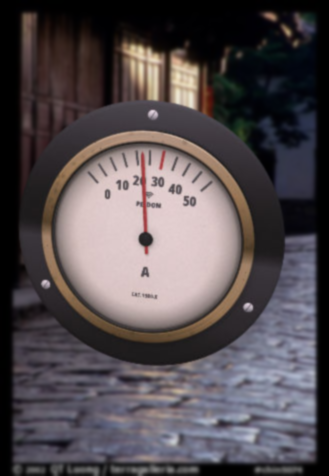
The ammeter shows 22.5; A
